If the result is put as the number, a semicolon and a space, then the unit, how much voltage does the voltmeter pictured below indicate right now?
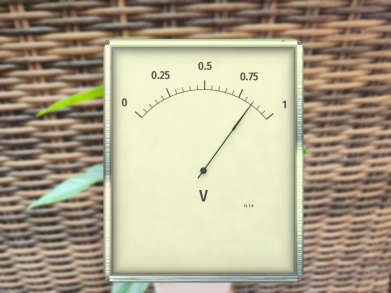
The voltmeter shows 0.85; V
